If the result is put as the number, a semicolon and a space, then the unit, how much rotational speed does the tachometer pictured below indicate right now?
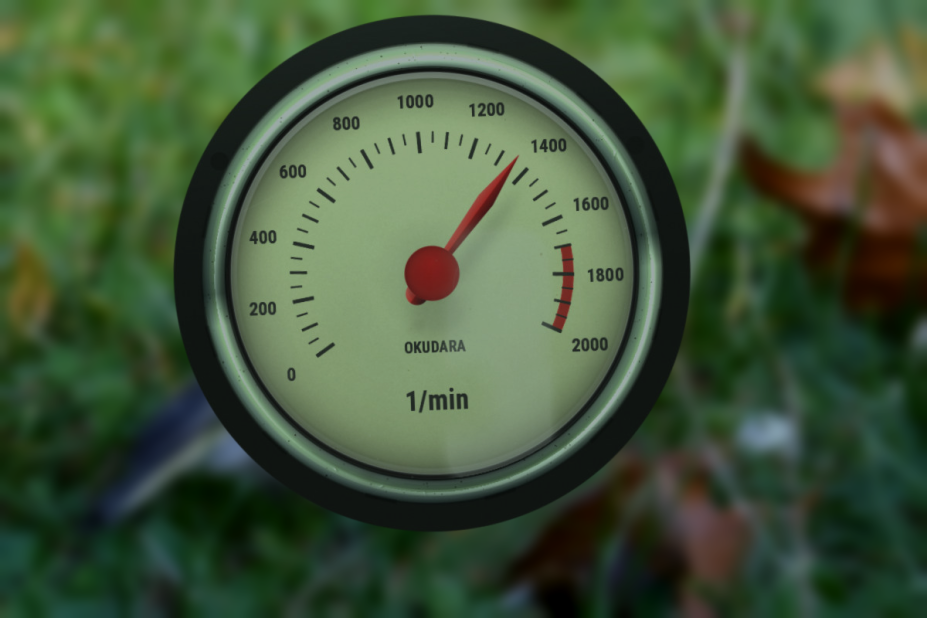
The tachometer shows 1350; rpm
